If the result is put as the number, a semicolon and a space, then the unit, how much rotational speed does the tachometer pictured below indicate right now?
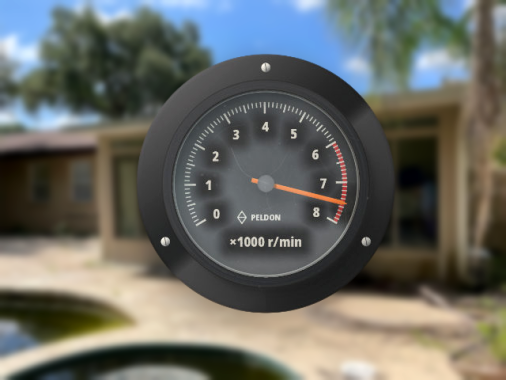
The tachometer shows 7500; rpm
